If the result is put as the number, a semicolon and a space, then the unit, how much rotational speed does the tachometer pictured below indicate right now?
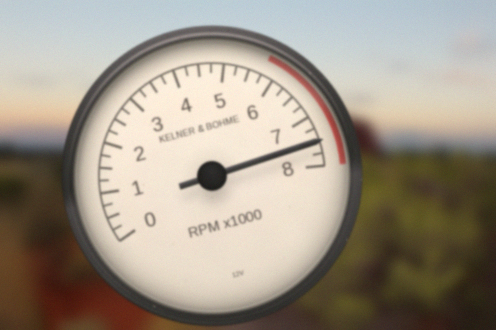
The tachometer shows 7500; rpm
